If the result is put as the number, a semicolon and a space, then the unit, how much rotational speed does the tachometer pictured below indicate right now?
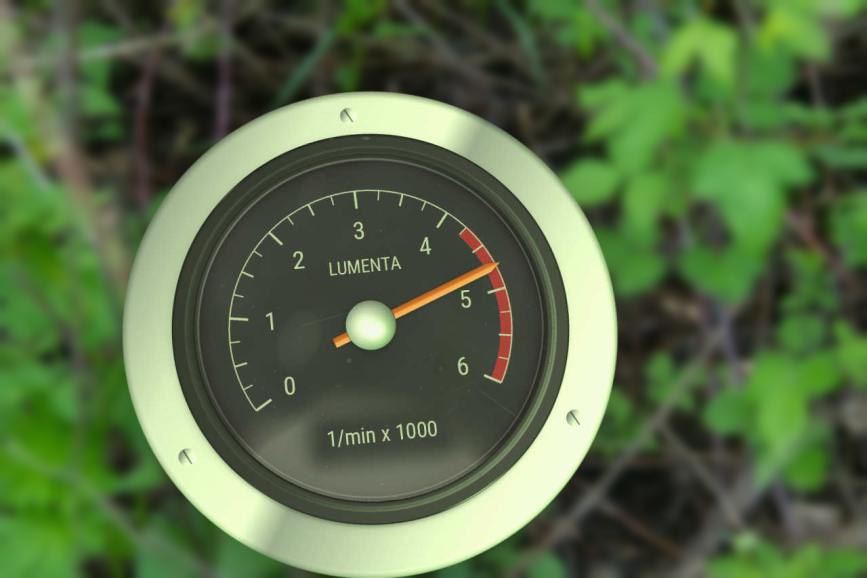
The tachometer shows 4750; rpm
